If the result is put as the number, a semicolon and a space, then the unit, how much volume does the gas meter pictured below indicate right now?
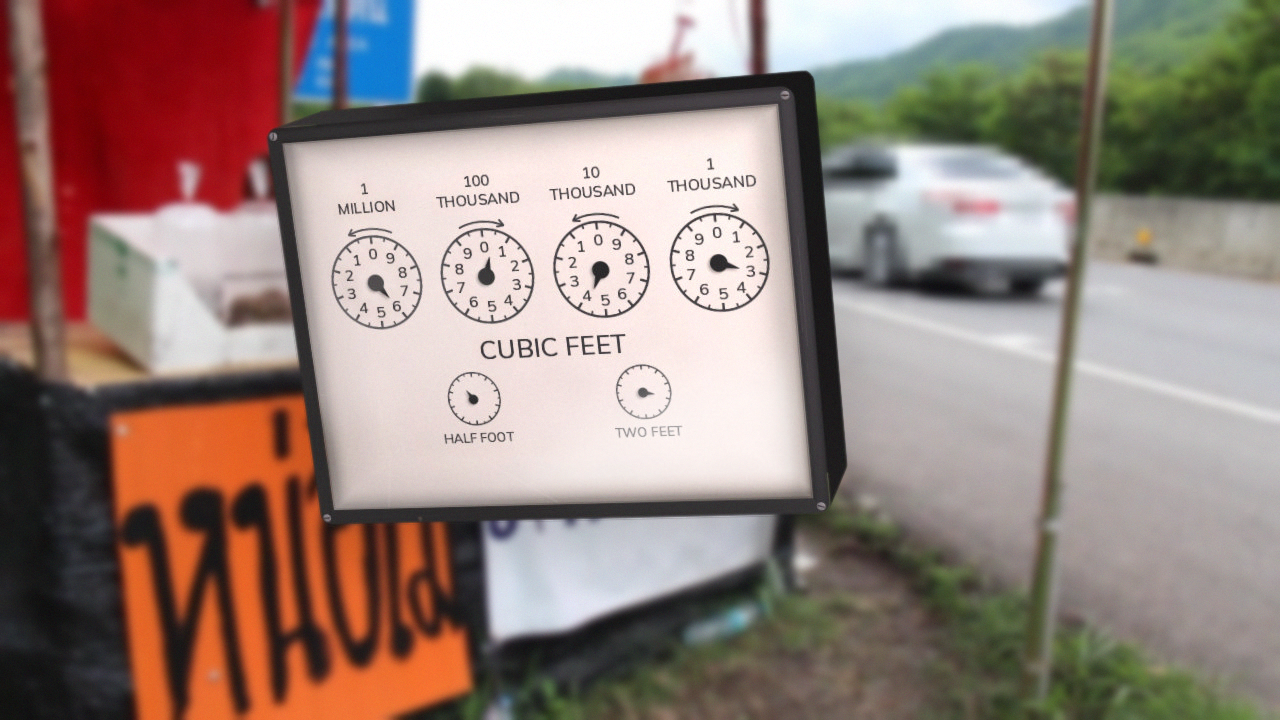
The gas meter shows 604300; ft³
